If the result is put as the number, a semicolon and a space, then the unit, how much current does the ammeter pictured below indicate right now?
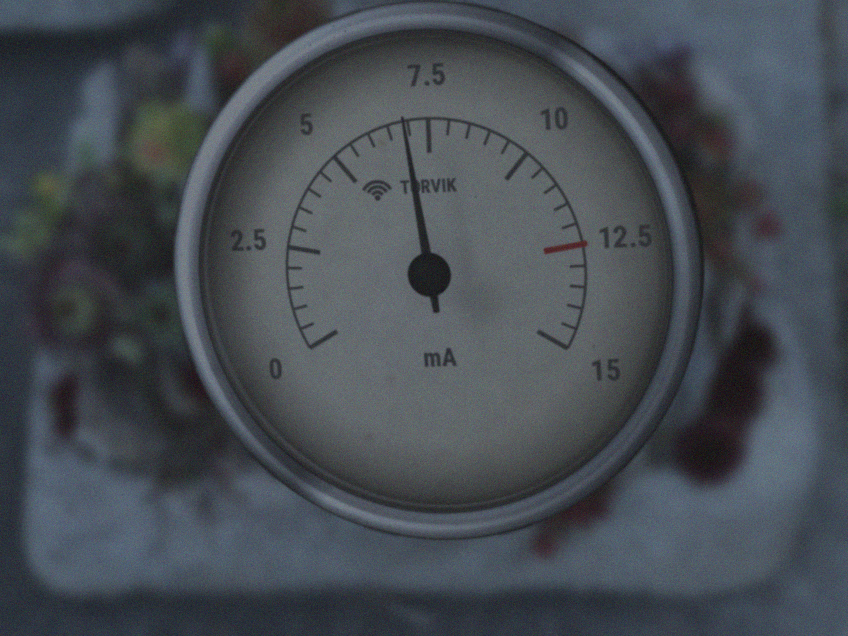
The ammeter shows 7; mA
